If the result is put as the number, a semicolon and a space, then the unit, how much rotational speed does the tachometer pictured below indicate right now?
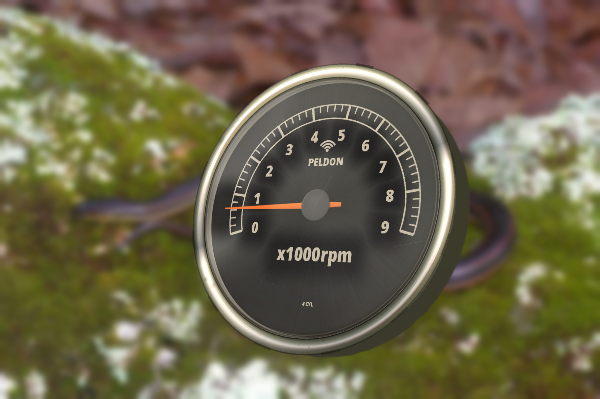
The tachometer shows 600; rpm
